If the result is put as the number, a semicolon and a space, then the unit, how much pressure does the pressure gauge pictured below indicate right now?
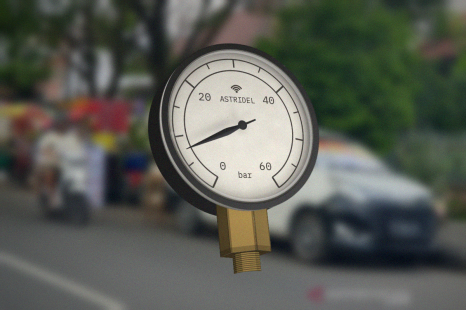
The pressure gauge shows 7.5; bar
